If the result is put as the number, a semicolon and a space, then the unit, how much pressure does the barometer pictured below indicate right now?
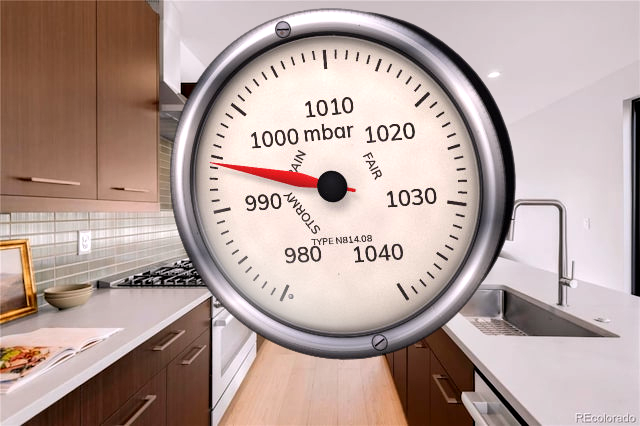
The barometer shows 994.5; mbar
